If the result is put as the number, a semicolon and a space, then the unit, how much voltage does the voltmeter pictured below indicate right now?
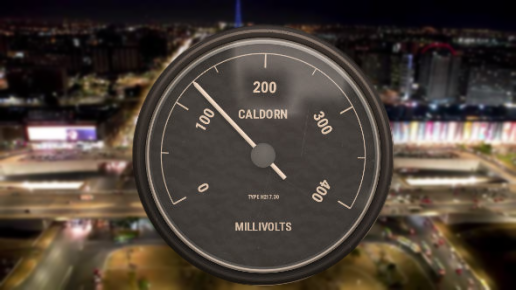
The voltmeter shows 125; mV
